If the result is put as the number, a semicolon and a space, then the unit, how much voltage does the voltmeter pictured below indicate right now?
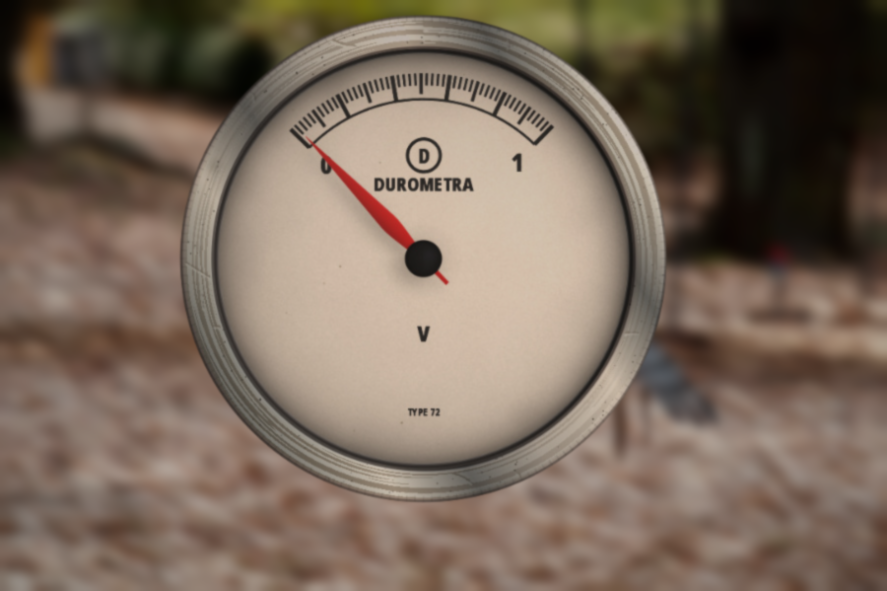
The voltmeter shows 0.02; V
